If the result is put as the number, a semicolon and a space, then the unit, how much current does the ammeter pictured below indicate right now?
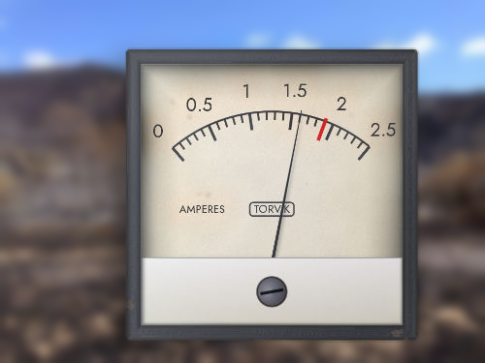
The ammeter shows 1.6; A
